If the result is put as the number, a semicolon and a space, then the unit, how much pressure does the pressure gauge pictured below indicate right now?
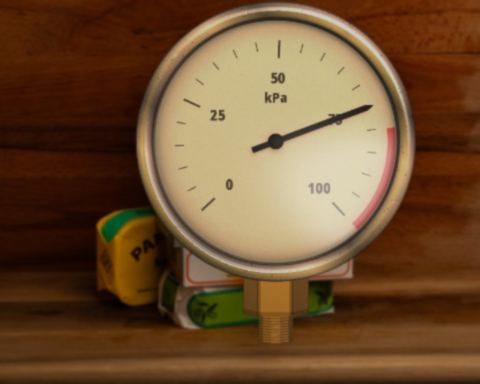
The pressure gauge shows 75; kPa
